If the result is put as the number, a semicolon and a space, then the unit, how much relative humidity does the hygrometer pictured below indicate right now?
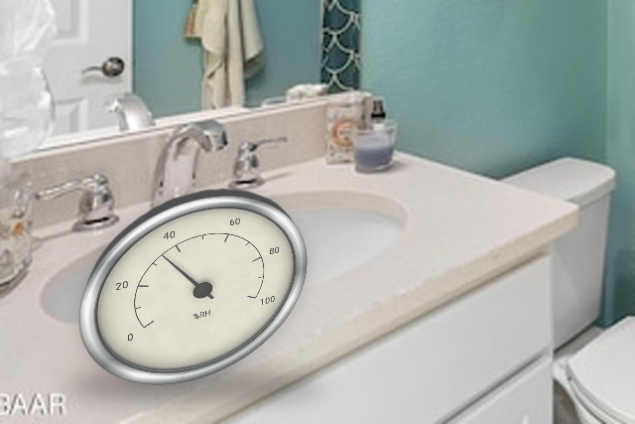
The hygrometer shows 35; %
